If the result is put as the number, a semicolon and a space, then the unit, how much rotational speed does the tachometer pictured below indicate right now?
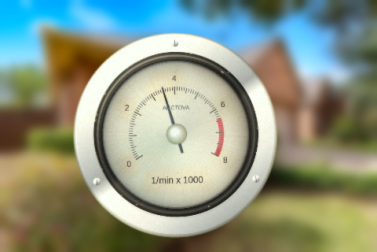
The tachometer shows 3500; rpm
